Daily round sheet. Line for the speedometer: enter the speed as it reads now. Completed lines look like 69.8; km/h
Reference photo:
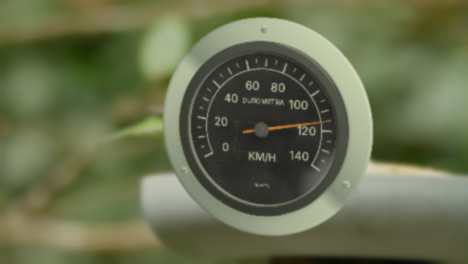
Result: 115; km/h
